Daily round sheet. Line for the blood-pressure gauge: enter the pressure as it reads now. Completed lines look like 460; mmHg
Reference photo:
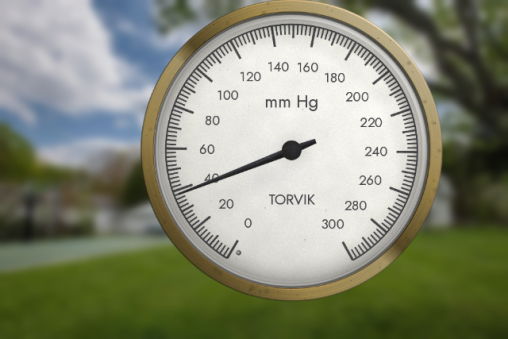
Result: 38; mmHg
